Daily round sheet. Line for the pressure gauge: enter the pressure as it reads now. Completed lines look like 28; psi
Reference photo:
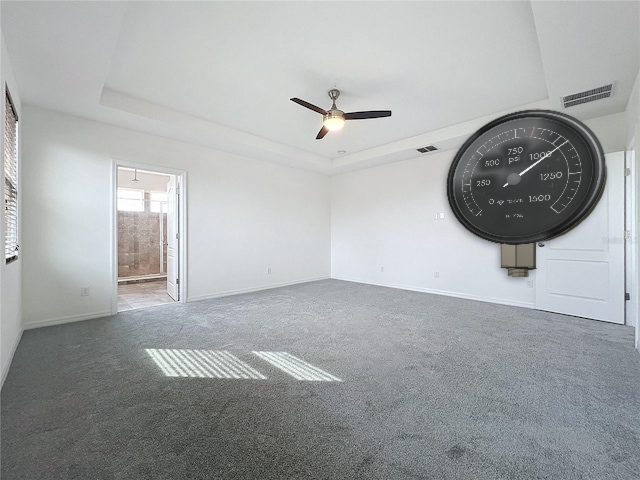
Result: 1050; psi
